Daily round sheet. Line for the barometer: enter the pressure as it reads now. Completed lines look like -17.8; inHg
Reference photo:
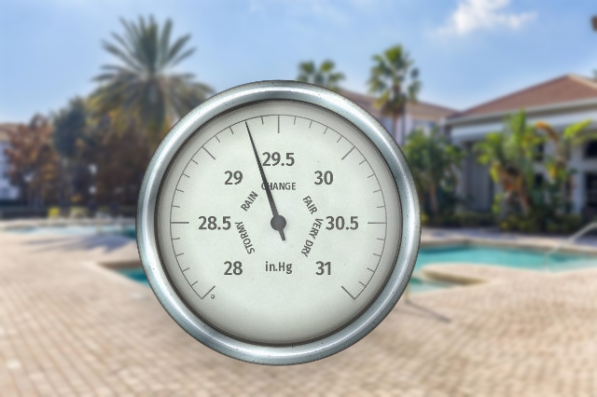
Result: 29.3; inHg
